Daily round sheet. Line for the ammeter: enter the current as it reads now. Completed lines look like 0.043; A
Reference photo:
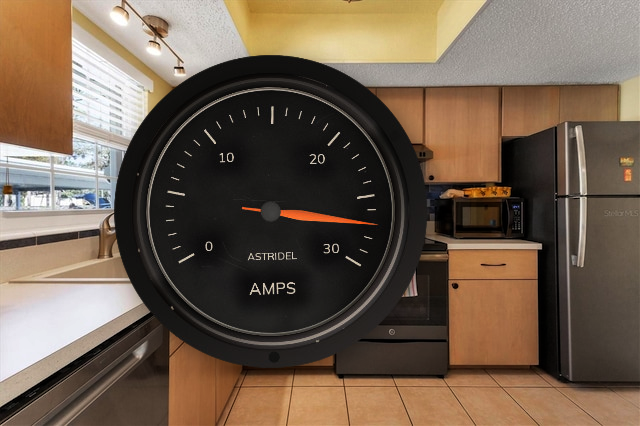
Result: 27; A
